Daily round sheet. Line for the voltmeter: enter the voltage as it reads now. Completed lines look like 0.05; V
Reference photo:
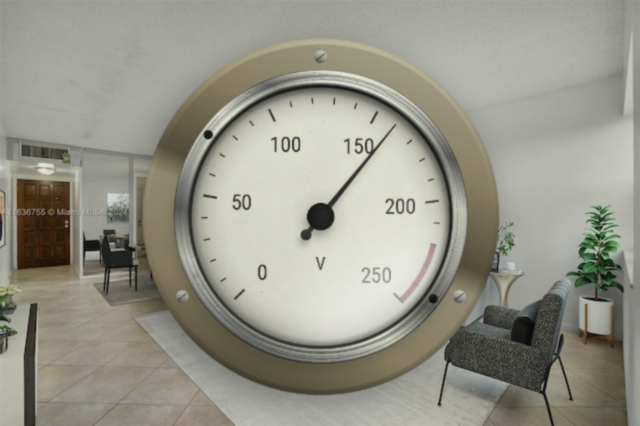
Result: 160; V
